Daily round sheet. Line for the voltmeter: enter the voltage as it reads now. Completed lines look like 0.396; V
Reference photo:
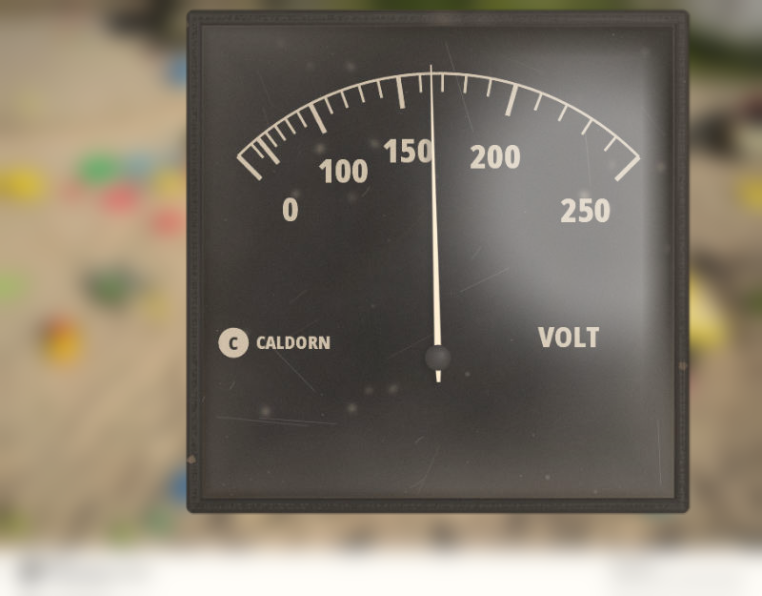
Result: 165; V
